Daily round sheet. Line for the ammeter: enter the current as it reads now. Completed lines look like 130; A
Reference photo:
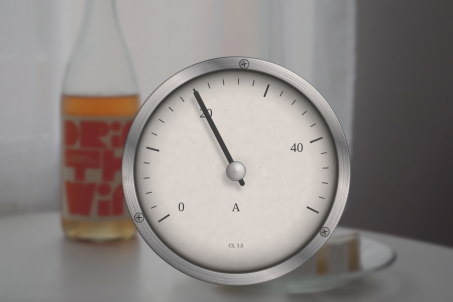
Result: 20; A
